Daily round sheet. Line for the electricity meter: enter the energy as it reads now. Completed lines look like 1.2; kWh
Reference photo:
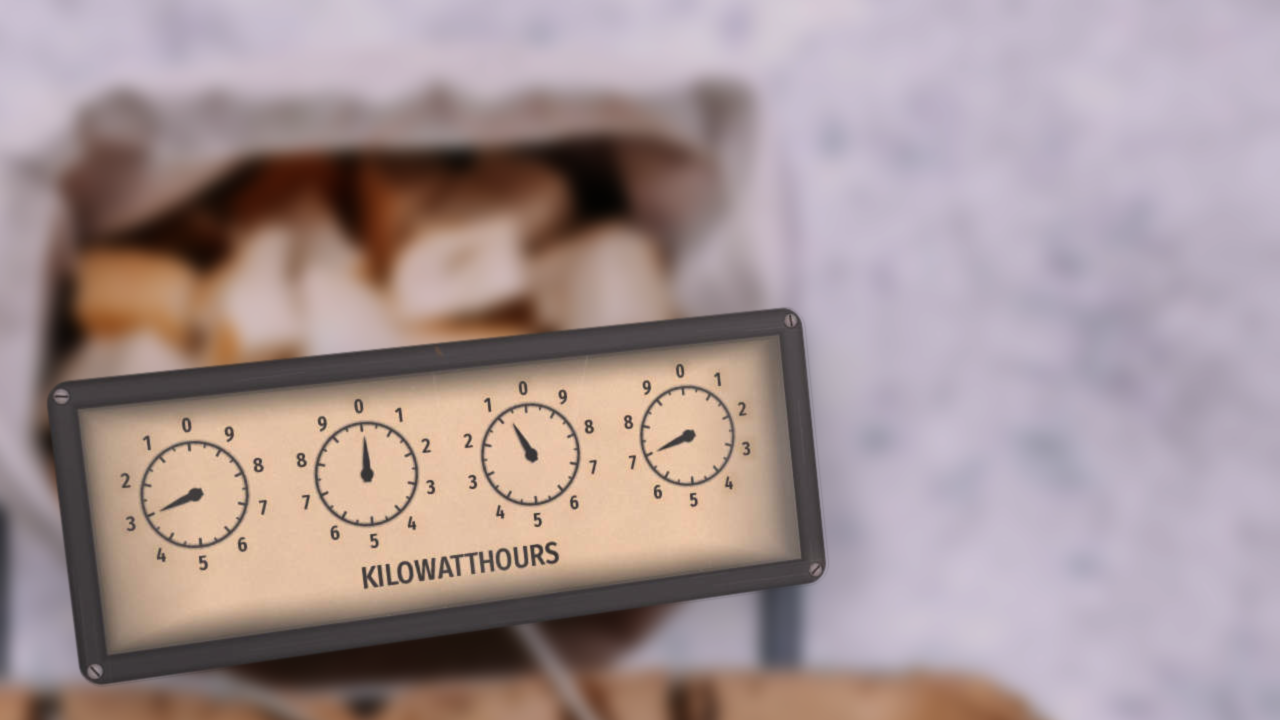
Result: 3007; kWh
